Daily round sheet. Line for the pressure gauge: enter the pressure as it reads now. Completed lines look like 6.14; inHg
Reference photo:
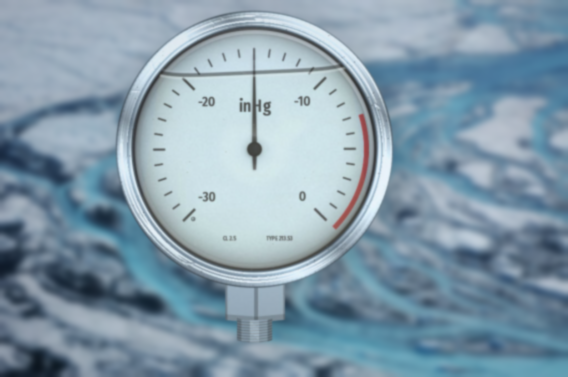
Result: -15; inHg
